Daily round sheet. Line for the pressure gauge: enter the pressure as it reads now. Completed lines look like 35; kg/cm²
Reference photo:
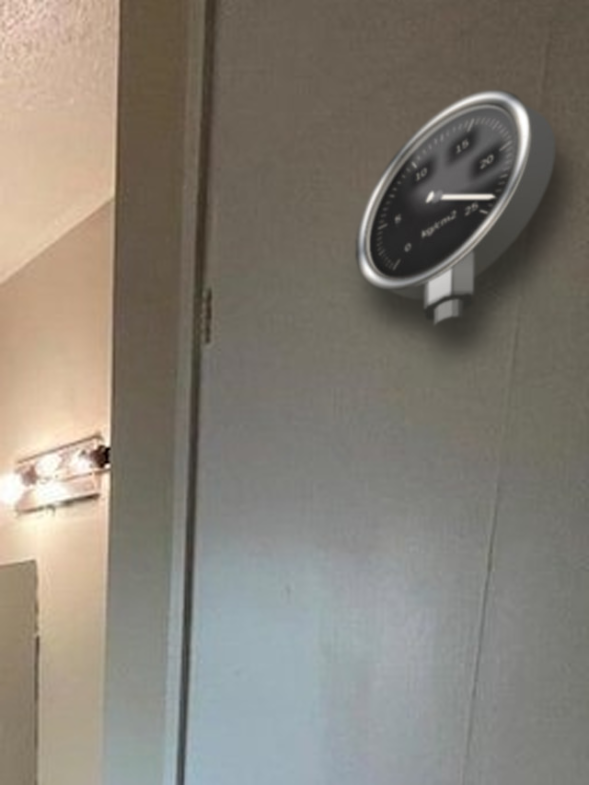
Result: 24; kg/cm²
